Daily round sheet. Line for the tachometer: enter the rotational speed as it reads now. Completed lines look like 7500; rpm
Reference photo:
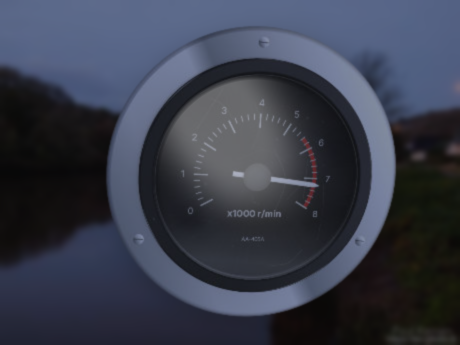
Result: 7200; rpm
